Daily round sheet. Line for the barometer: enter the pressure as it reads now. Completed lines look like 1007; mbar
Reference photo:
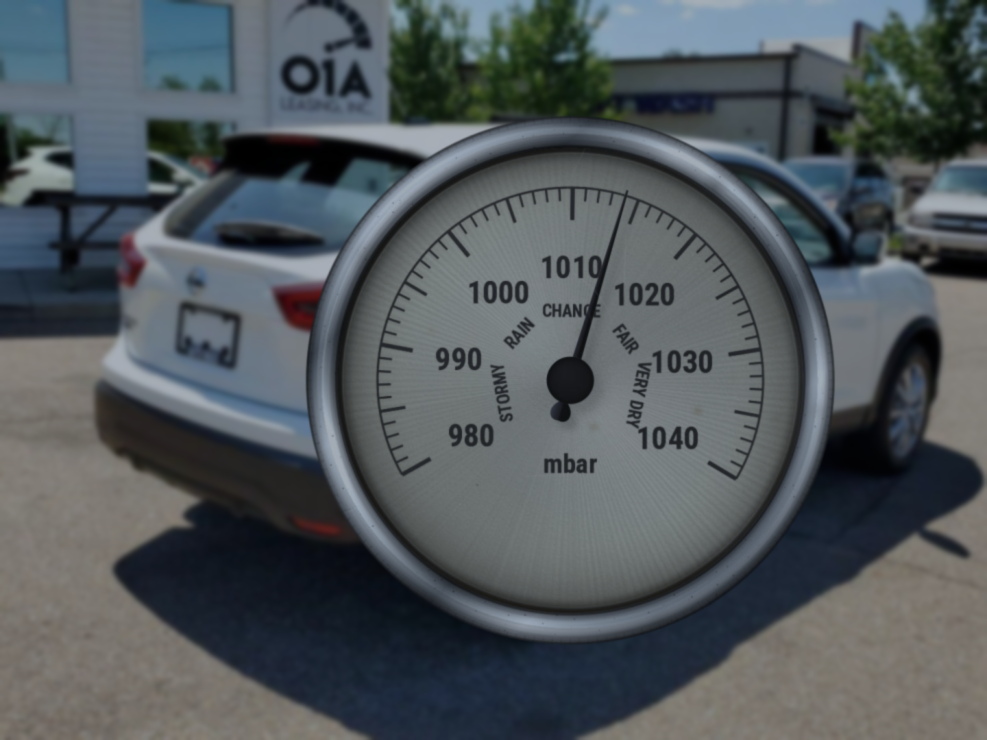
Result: 1014; mbar
